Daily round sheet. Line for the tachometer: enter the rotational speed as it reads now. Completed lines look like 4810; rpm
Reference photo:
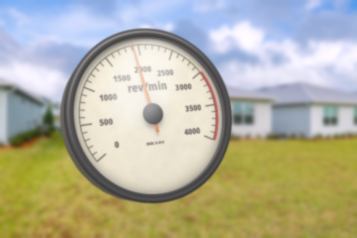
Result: 1900; rpm
